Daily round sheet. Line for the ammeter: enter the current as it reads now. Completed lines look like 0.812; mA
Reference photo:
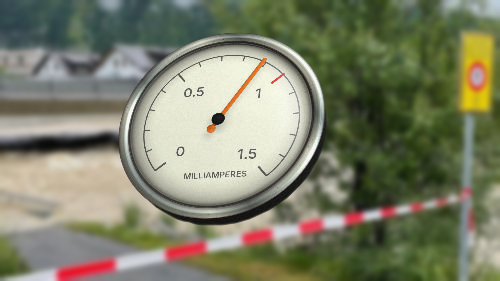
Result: 0.9; mA
